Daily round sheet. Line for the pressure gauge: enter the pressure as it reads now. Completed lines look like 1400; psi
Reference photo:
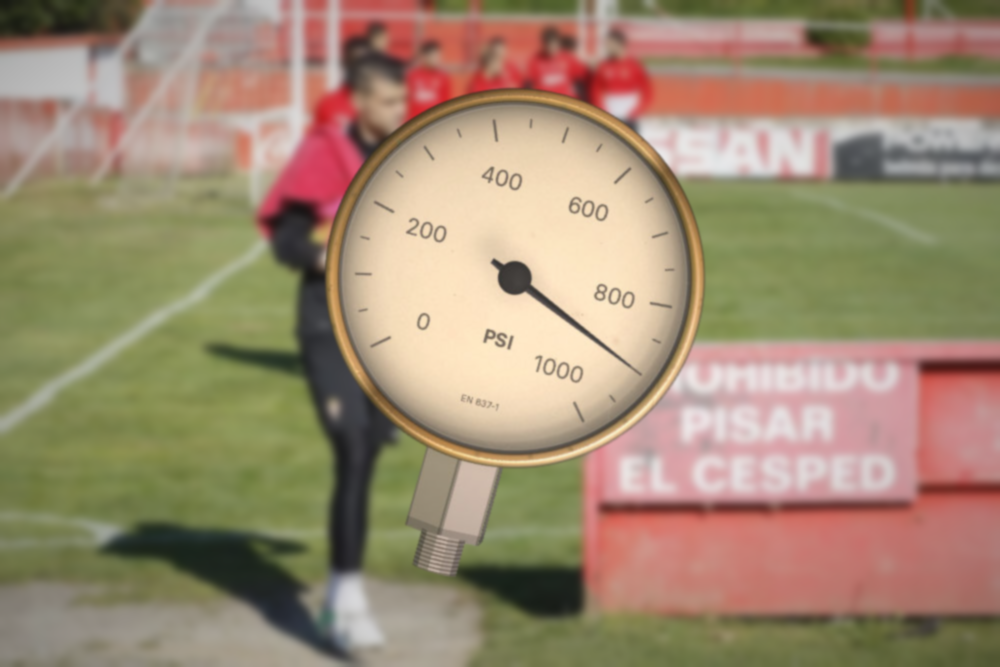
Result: 900; psi
